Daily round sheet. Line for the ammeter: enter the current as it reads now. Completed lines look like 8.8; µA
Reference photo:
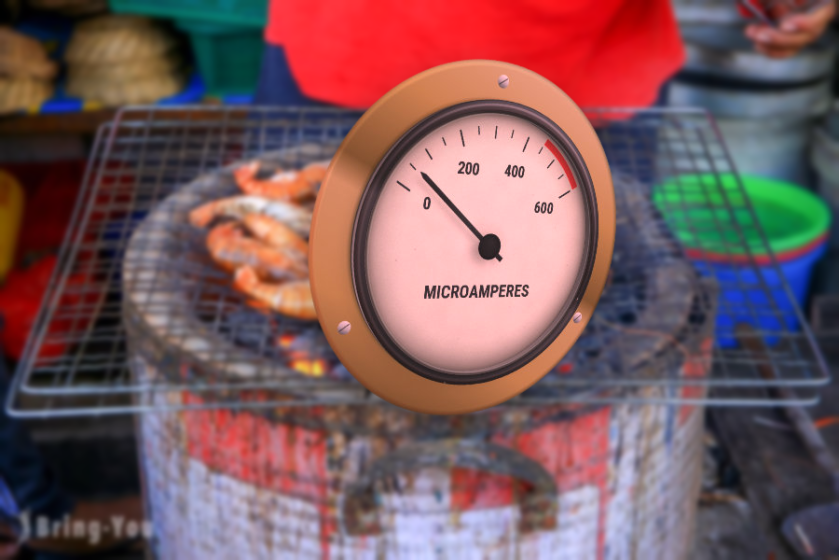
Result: 50; µA
